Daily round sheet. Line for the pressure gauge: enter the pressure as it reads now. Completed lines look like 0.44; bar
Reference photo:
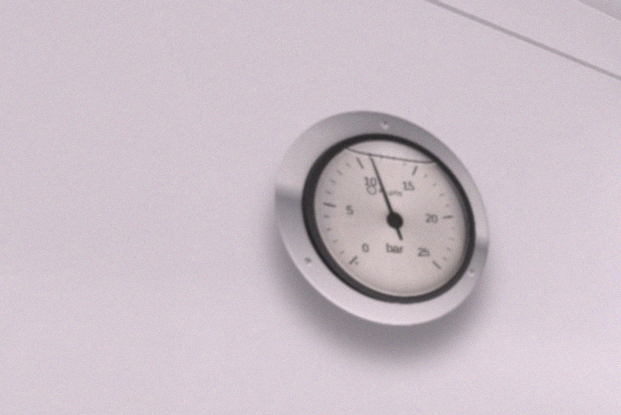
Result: 11; bar
